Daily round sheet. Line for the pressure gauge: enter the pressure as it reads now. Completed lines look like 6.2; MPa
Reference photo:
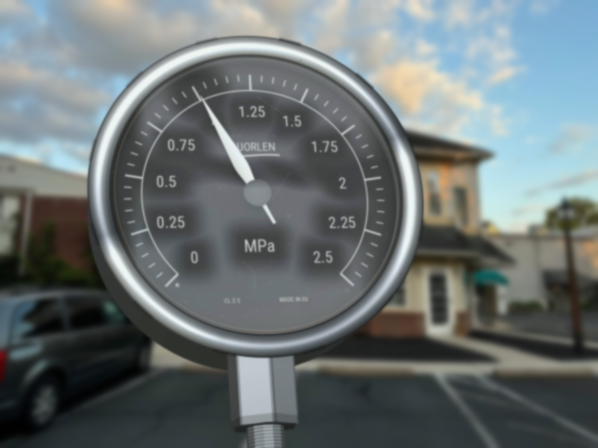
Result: 1; MPa
